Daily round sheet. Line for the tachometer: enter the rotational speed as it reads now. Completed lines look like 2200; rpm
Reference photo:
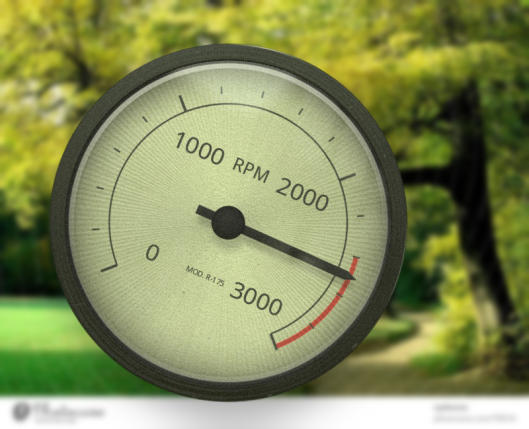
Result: 2500; rpm
